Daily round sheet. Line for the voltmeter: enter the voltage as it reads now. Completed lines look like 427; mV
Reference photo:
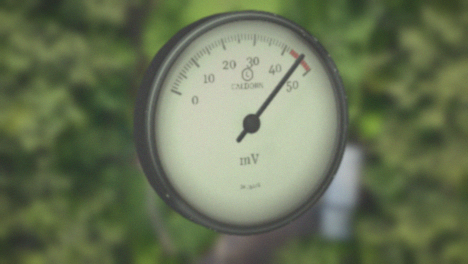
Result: 45; mV
